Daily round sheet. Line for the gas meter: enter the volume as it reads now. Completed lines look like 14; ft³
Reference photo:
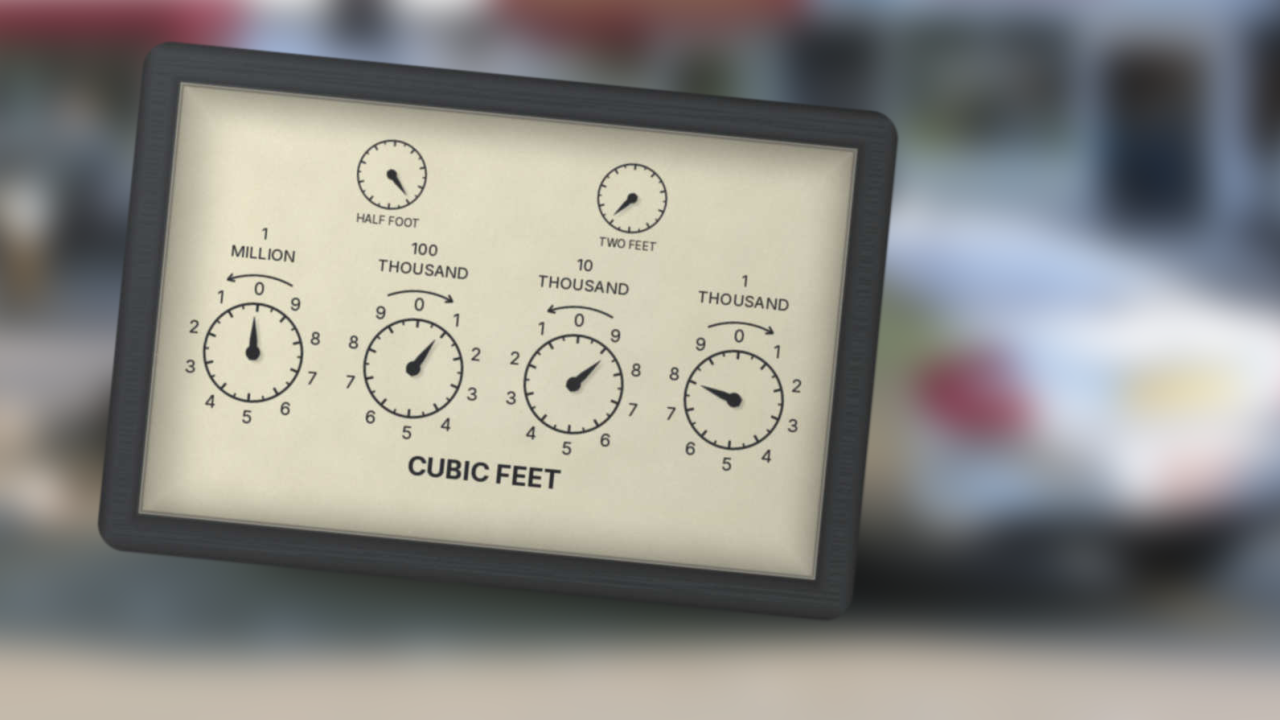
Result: 8800; ft³
